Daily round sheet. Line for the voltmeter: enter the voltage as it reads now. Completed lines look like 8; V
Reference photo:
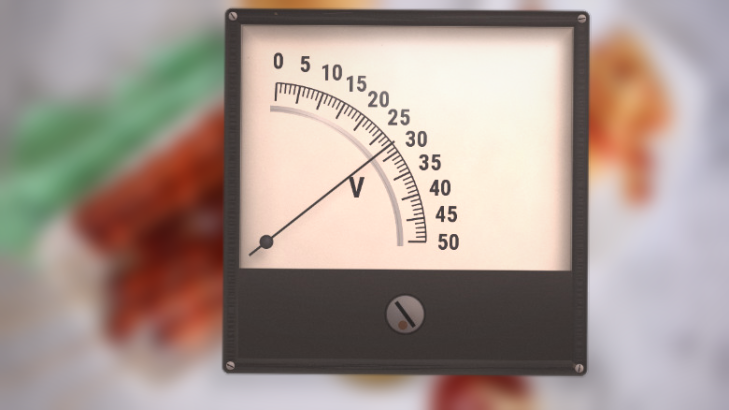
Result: 28; V
